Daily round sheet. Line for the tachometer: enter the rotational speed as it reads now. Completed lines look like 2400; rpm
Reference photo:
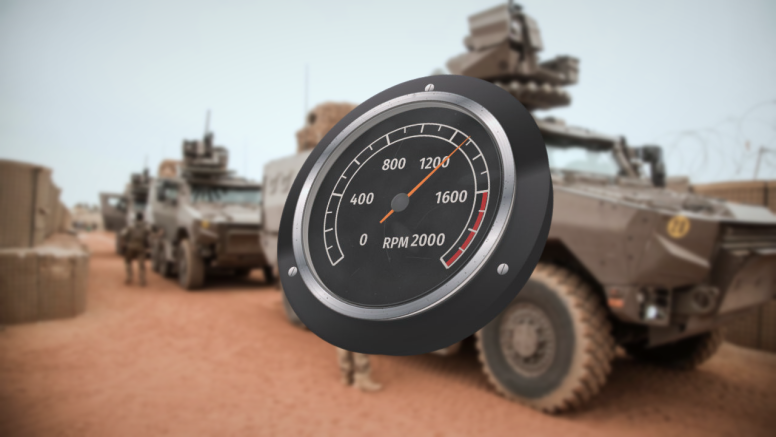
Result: 1300; rpm
